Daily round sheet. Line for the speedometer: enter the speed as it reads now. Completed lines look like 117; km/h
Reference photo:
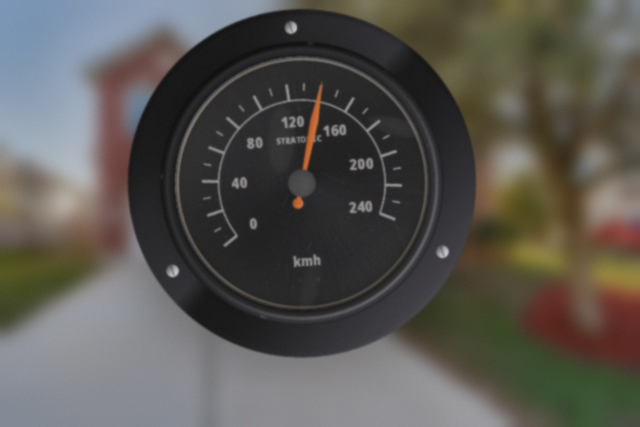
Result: 140; km/h
